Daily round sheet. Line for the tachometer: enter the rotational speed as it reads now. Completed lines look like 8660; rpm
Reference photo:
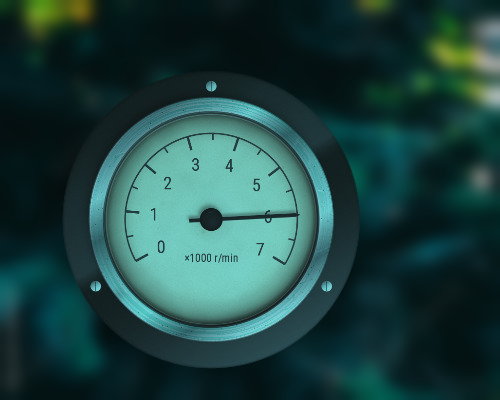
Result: 6000; rpm
